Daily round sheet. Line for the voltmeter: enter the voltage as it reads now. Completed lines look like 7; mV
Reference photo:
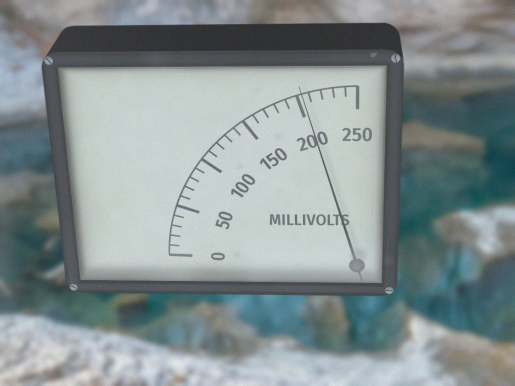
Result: 205; mV
